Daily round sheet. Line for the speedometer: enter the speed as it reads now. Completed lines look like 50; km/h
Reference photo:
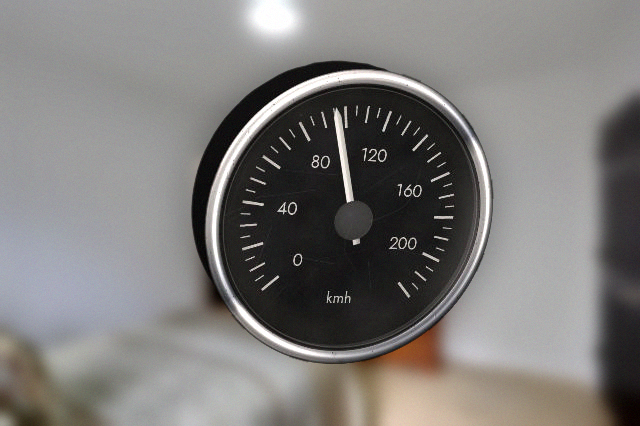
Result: 95; km/h
